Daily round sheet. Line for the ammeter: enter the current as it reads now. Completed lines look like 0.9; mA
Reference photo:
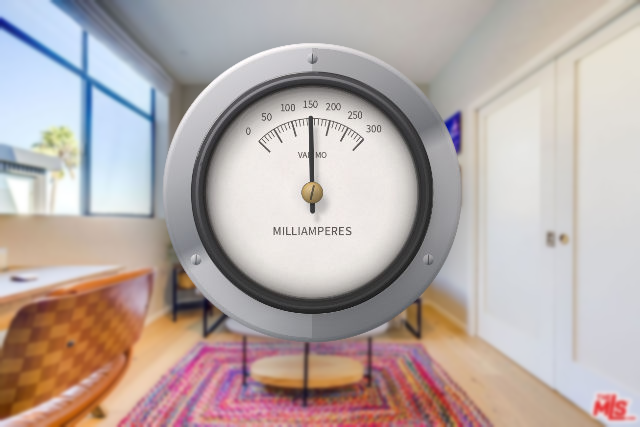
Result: 150; mA
